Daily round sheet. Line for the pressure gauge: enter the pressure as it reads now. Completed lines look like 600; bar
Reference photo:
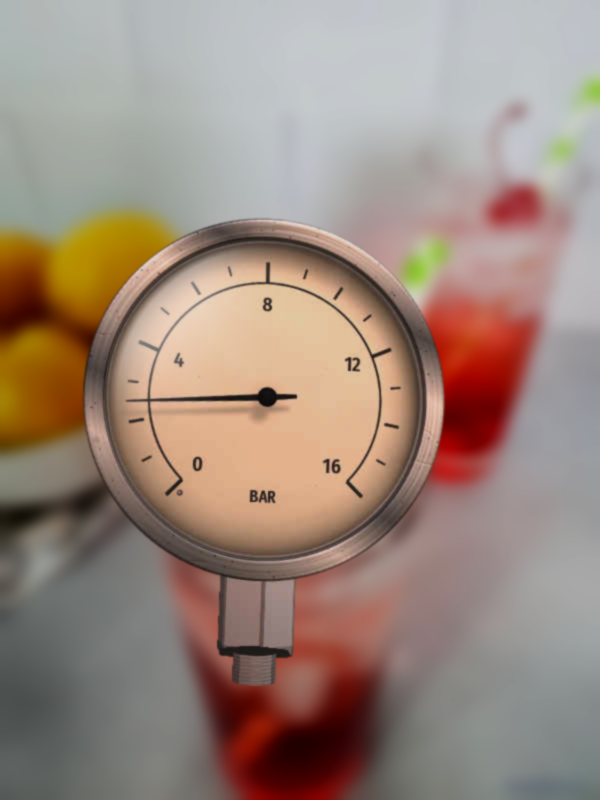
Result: 2.5; bar
